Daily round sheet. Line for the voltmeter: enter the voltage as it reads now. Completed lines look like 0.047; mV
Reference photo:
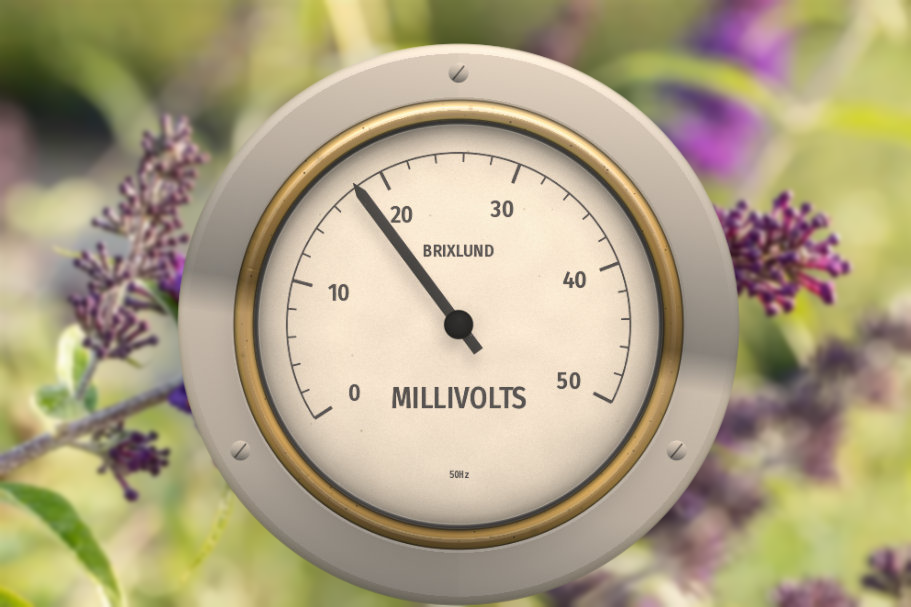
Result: 18; mV
